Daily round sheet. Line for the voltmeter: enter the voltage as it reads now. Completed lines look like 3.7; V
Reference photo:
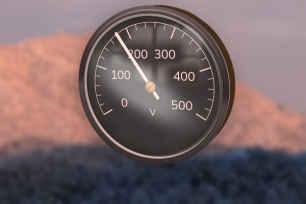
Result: 180; V
